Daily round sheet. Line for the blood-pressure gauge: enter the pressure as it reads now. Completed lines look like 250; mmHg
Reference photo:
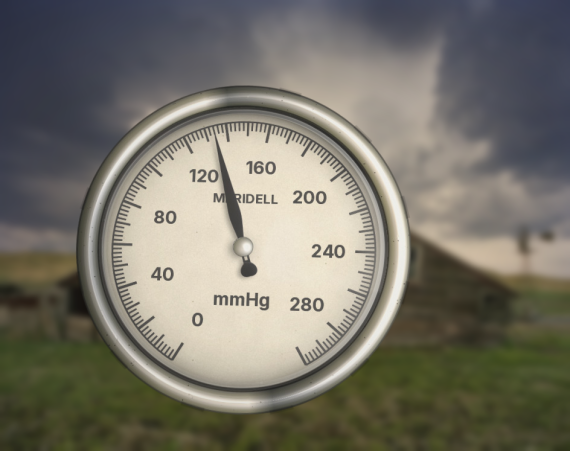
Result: 134; mmHg
